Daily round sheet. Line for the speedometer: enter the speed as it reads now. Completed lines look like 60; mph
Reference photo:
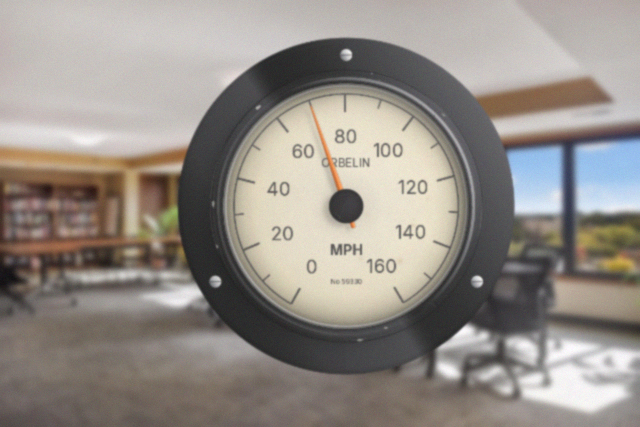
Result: 70; mph
